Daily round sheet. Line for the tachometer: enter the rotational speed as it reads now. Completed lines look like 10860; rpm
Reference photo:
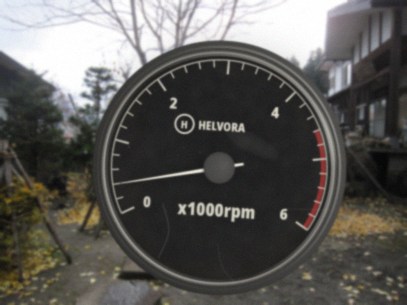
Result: 400; rpm
